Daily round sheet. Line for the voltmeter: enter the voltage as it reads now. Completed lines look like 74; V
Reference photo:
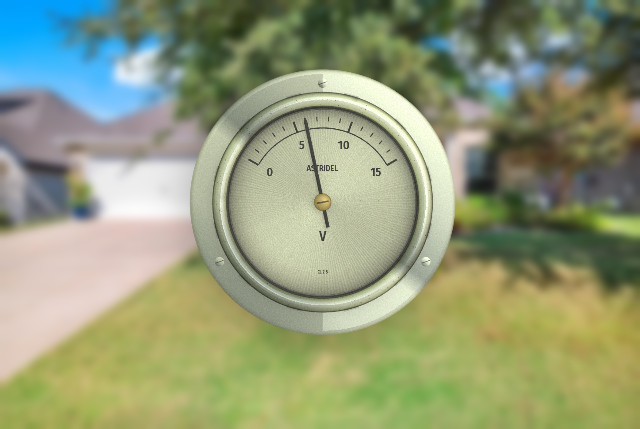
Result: 6; V
